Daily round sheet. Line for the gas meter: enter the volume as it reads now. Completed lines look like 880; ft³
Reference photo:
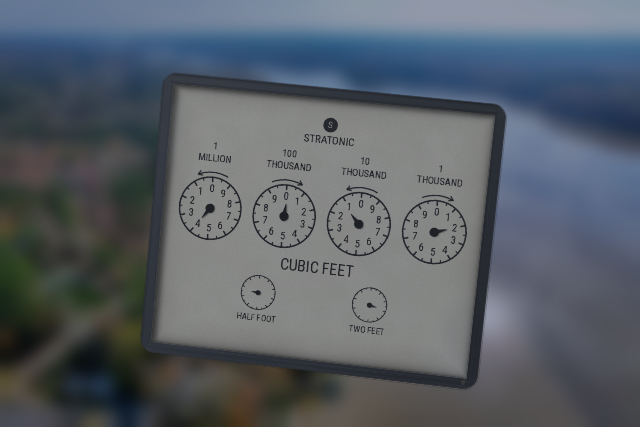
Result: 401200; ft³
